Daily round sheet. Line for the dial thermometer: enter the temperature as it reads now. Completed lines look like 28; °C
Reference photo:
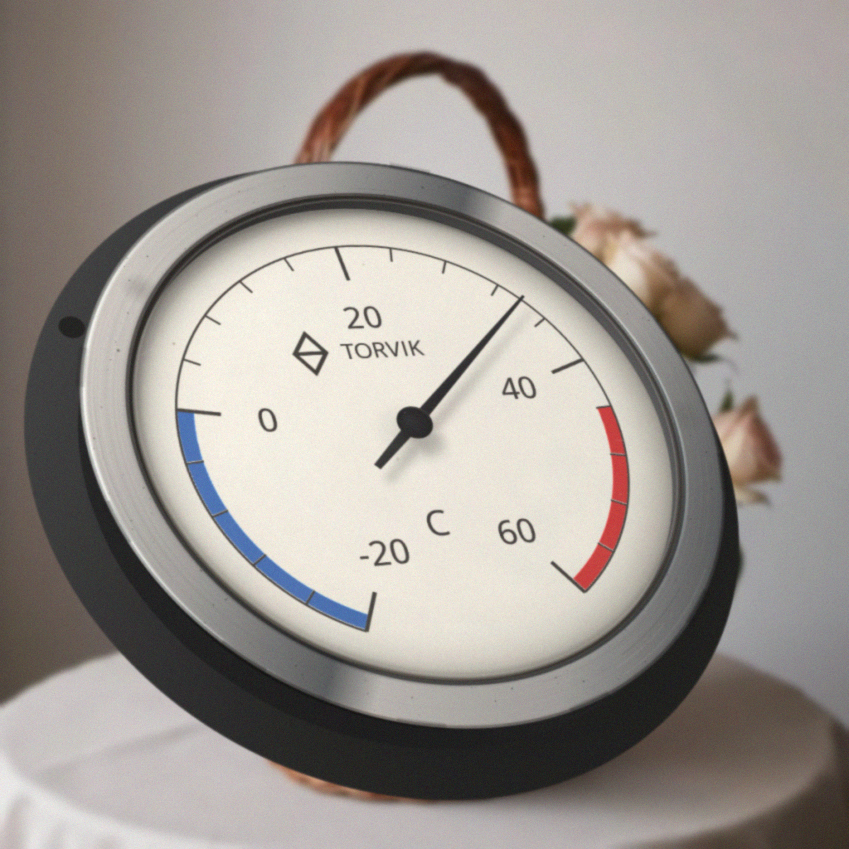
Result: 34; °C
